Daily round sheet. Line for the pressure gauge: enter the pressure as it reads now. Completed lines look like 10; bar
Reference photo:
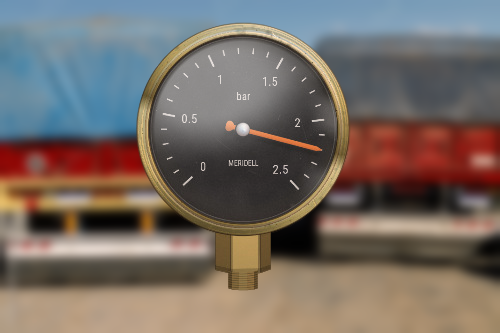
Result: 2.2; bar
